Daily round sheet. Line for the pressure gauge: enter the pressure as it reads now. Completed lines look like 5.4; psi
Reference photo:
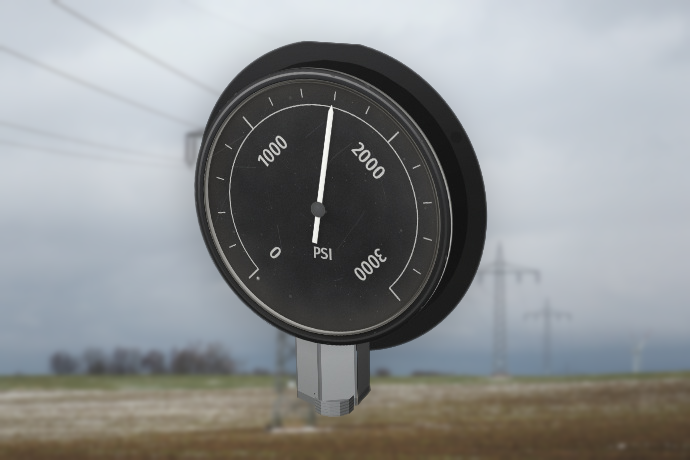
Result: 1600; psi
